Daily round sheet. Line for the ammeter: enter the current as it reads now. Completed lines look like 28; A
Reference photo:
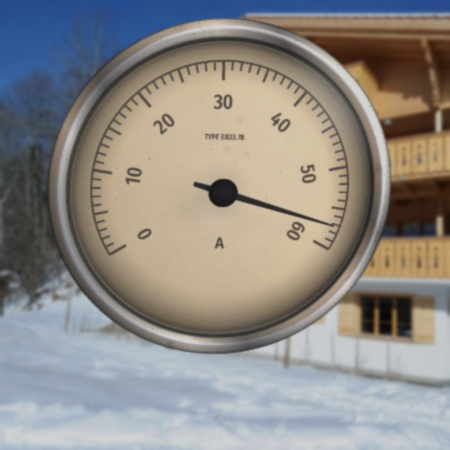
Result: 57; A
